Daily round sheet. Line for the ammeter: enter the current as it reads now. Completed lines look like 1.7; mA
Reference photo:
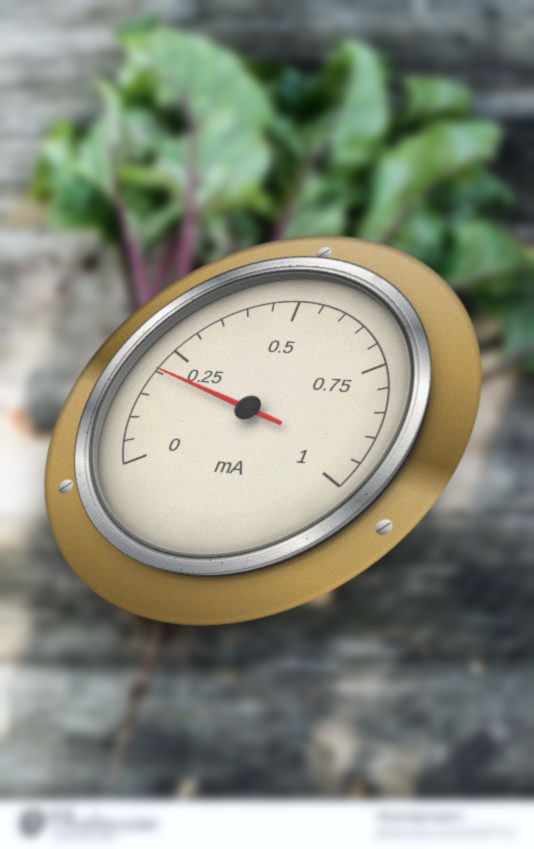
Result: 0.2; mA
